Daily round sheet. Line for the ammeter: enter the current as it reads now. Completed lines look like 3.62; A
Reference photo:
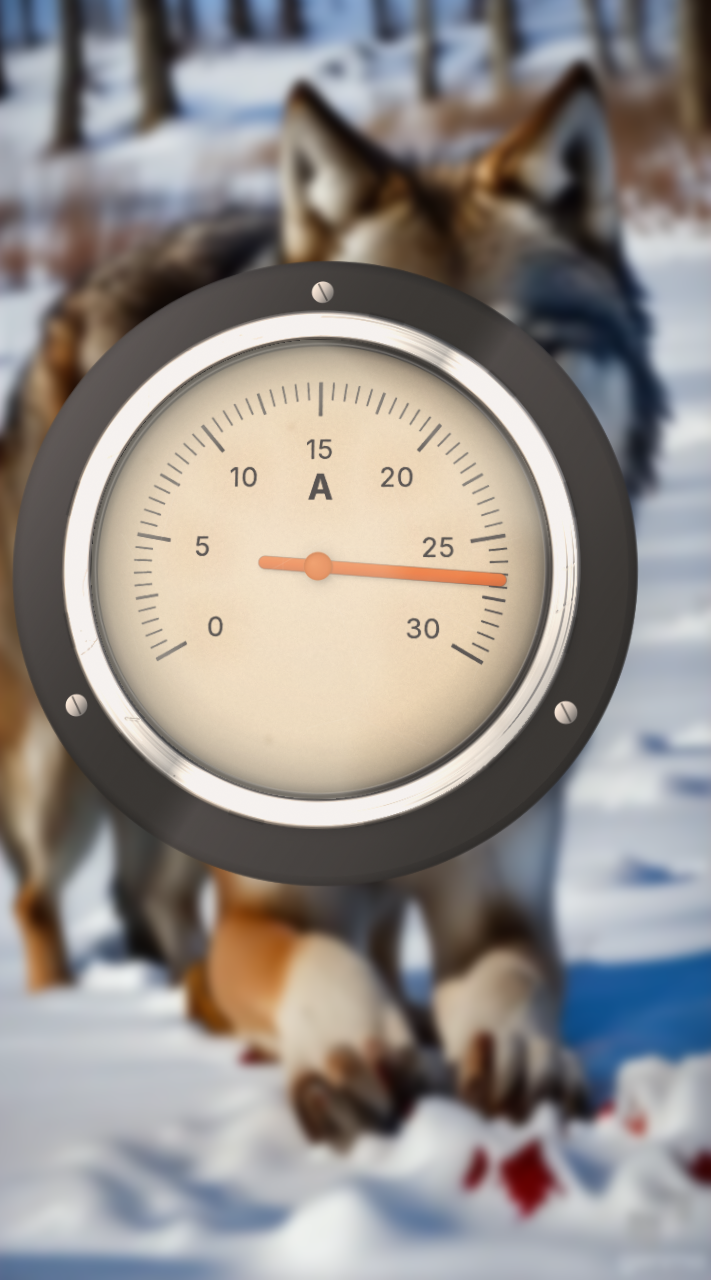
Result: 26.75; A
